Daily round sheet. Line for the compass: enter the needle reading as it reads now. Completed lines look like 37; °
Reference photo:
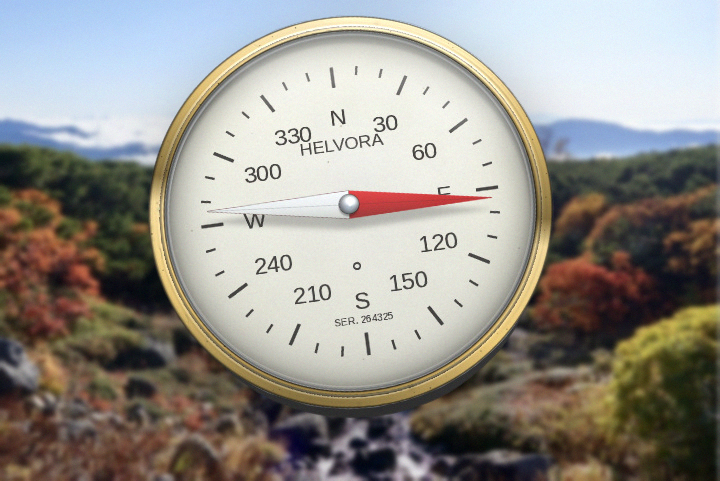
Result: 95; °
